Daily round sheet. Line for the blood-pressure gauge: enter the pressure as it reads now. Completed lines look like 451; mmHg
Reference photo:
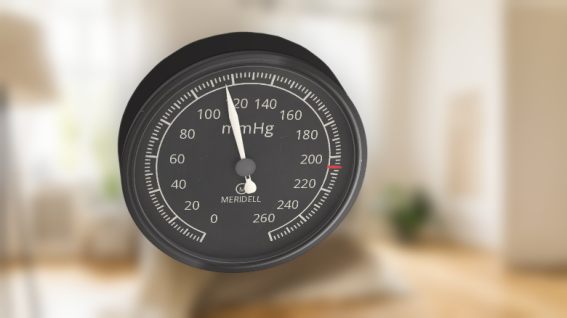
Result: 116; mmHg
